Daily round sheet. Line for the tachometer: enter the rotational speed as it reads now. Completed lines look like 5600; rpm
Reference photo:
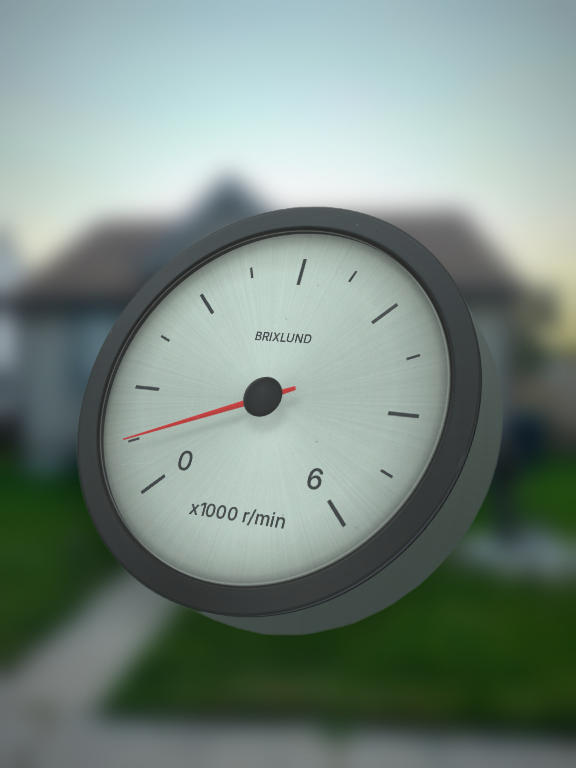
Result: 500; rpm
